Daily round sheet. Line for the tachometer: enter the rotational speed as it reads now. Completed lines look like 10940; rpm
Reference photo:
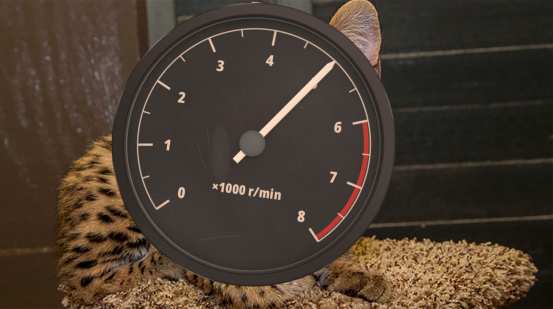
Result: 5000; rpm
